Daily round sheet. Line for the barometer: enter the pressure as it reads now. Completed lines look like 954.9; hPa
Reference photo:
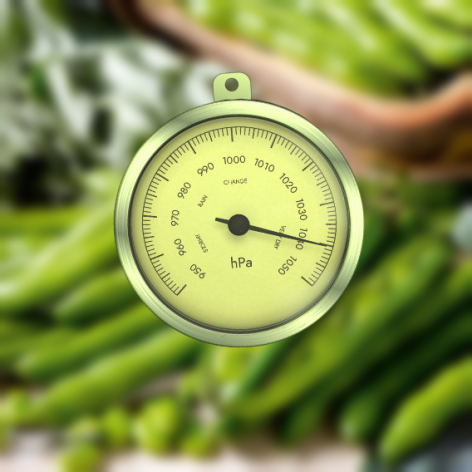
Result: 1040; hPa
